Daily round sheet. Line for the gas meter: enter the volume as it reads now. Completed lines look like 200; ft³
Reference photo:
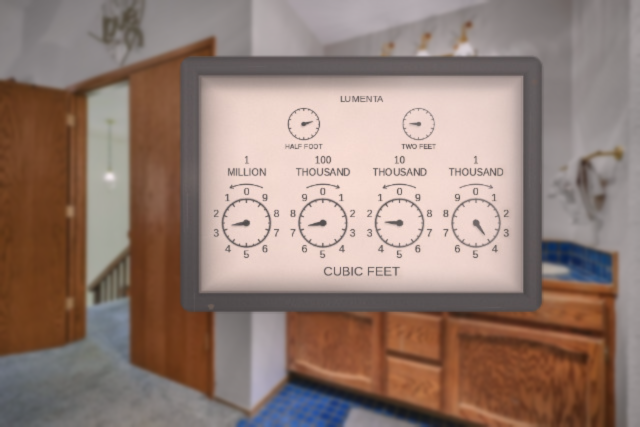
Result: 272400; ft³
